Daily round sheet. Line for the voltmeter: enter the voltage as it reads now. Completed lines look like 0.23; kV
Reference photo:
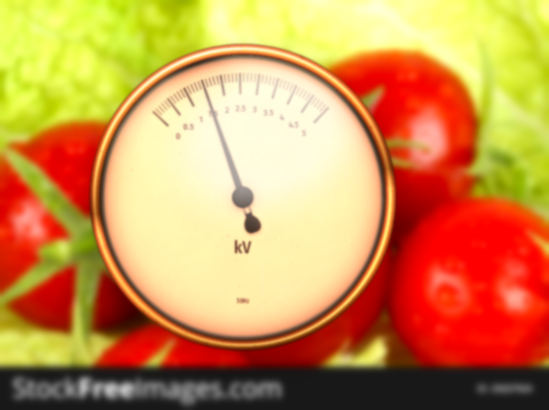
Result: 1.5; kV
